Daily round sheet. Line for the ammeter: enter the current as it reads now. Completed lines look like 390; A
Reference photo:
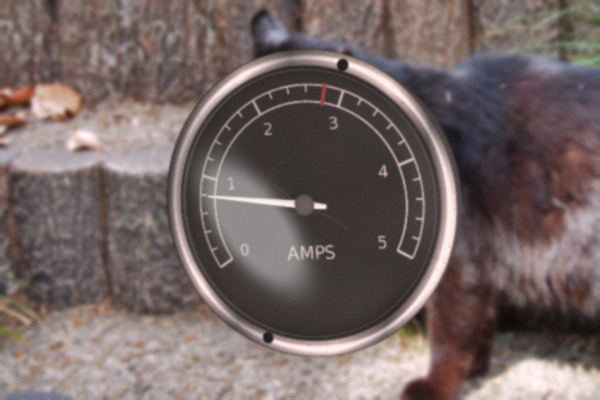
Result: 0.8; A
